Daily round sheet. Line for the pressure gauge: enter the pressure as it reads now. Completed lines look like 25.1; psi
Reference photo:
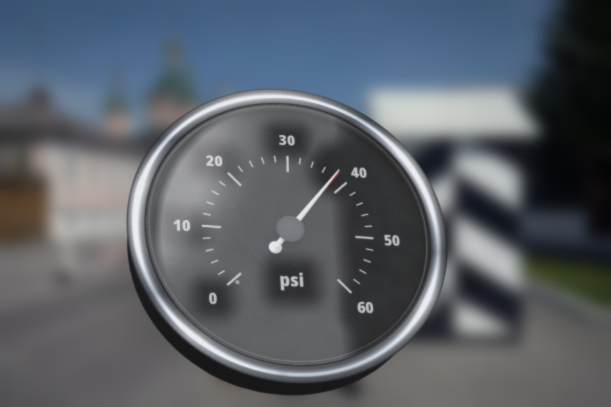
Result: 38; psi
